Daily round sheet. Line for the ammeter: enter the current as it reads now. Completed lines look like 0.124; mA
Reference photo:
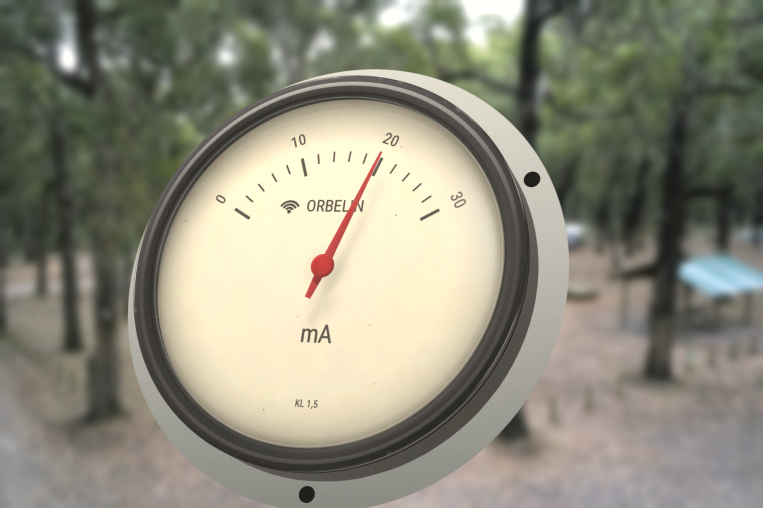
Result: 20; mA
